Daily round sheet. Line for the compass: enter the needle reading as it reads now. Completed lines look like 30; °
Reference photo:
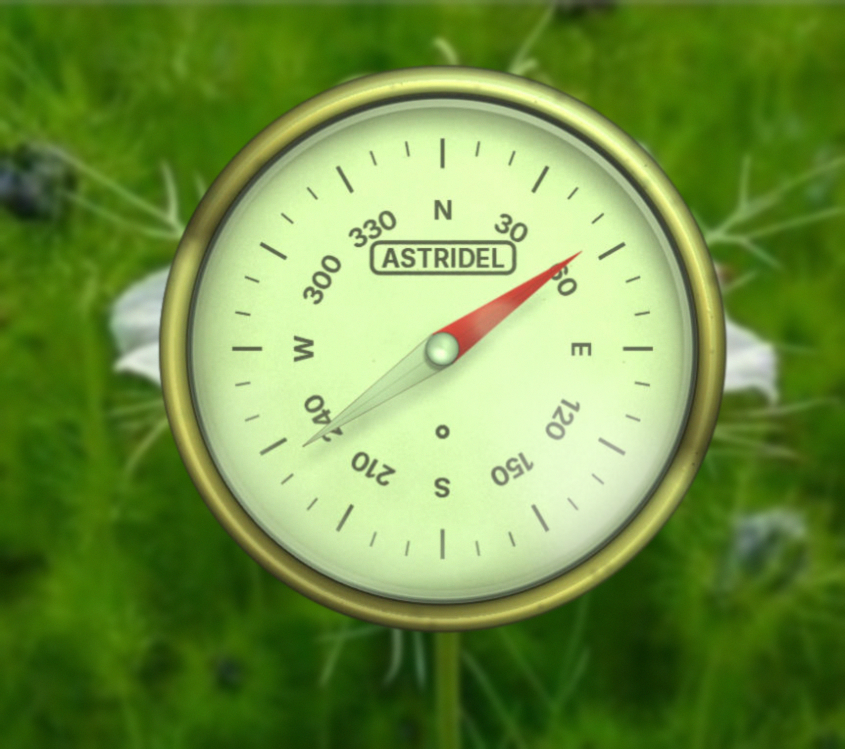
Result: 55; °
